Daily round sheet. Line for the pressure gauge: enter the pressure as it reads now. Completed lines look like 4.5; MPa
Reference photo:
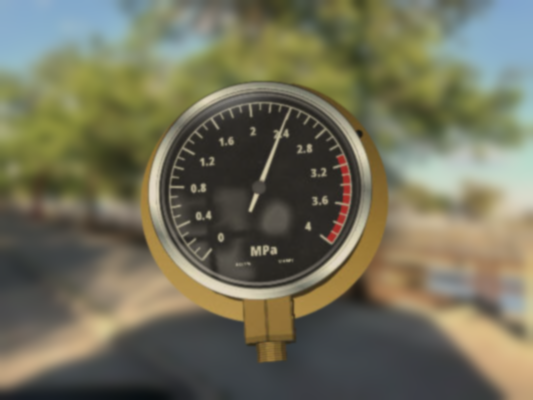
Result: 2.4; MPa
